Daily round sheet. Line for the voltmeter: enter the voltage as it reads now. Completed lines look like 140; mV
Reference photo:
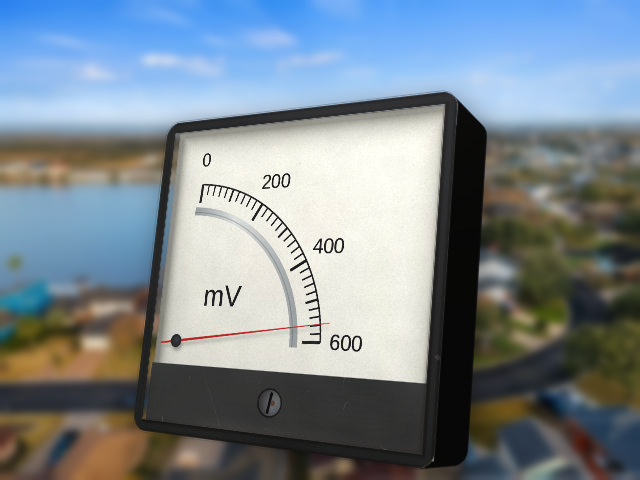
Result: 560; mV
